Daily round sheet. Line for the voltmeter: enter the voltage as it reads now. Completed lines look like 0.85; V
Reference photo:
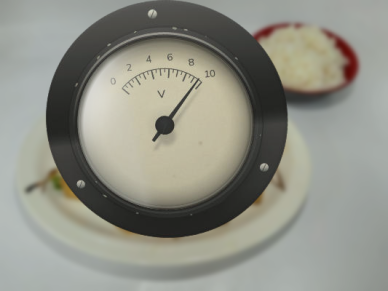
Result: 9.5; V
